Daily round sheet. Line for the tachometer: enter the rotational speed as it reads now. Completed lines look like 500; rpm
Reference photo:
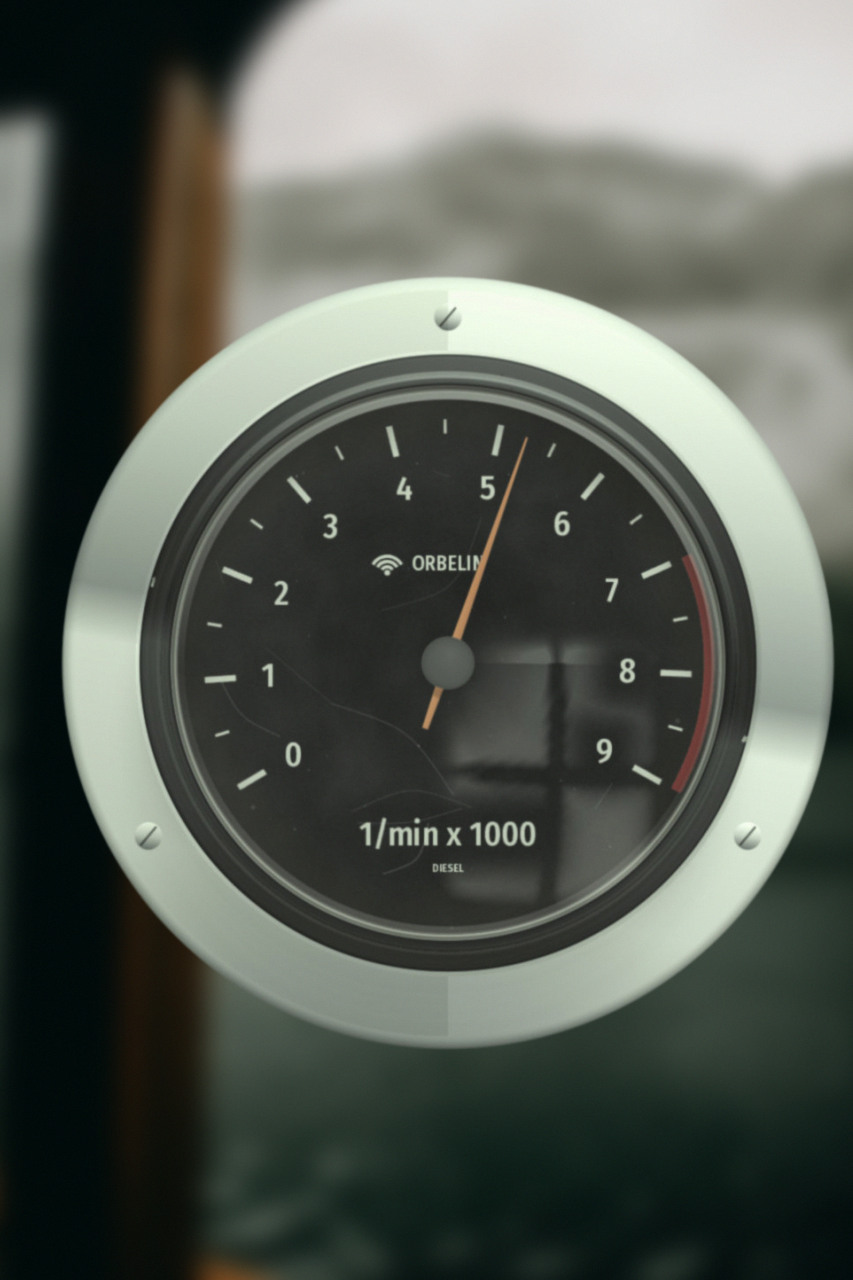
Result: 5250; rpm
